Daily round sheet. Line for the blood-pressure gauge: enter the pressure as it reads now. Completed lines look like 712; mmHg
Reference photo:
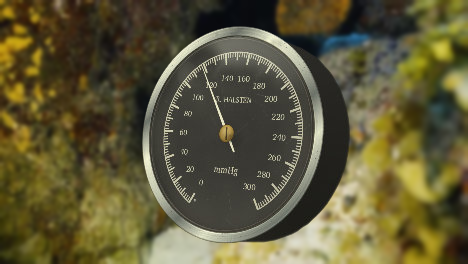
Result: 120; mmHg
